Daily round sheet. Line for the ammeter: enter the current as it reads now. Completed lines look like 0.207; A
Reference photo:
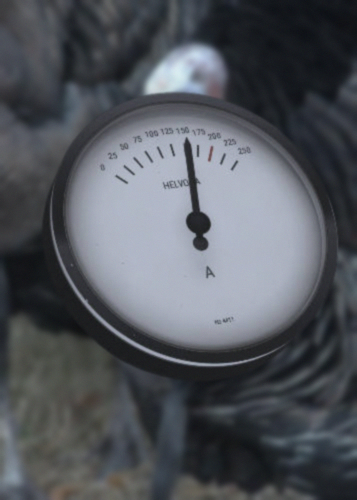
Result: 150; A
